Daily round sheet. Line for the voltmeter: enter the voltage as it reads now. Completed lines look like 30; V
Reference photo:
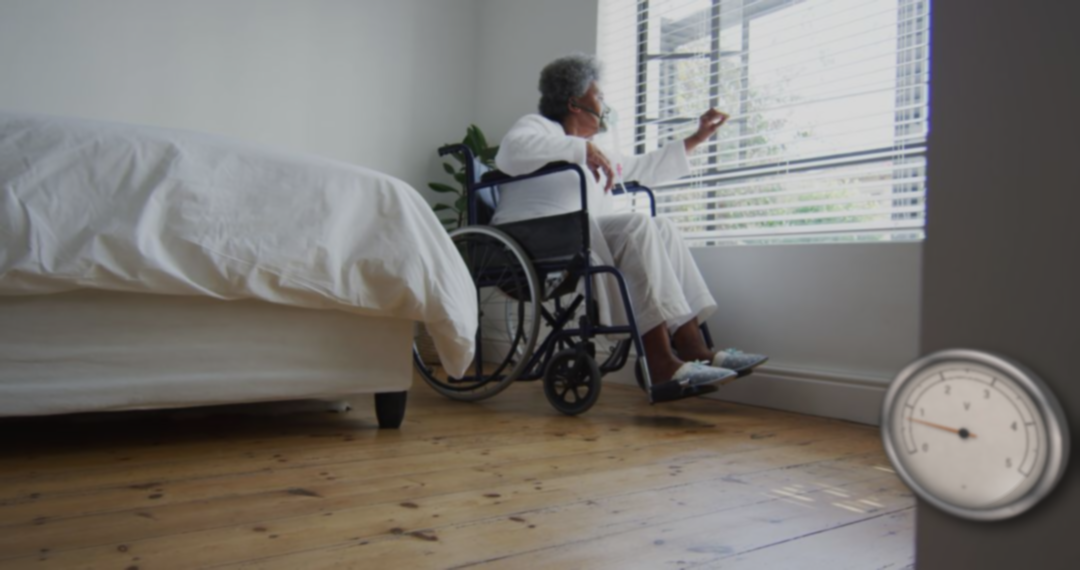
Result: 0.75; V
